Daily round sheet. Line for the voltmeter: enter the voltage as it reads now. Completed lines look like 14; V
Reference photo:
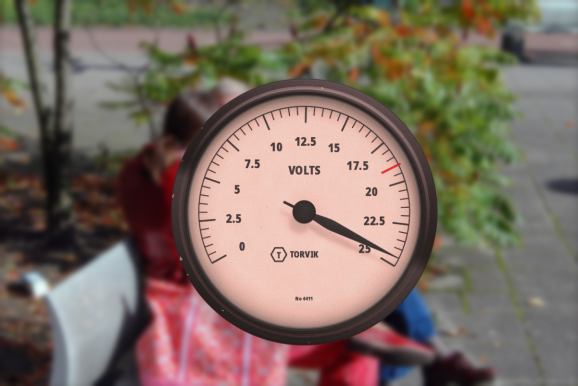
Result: 24.5; V
